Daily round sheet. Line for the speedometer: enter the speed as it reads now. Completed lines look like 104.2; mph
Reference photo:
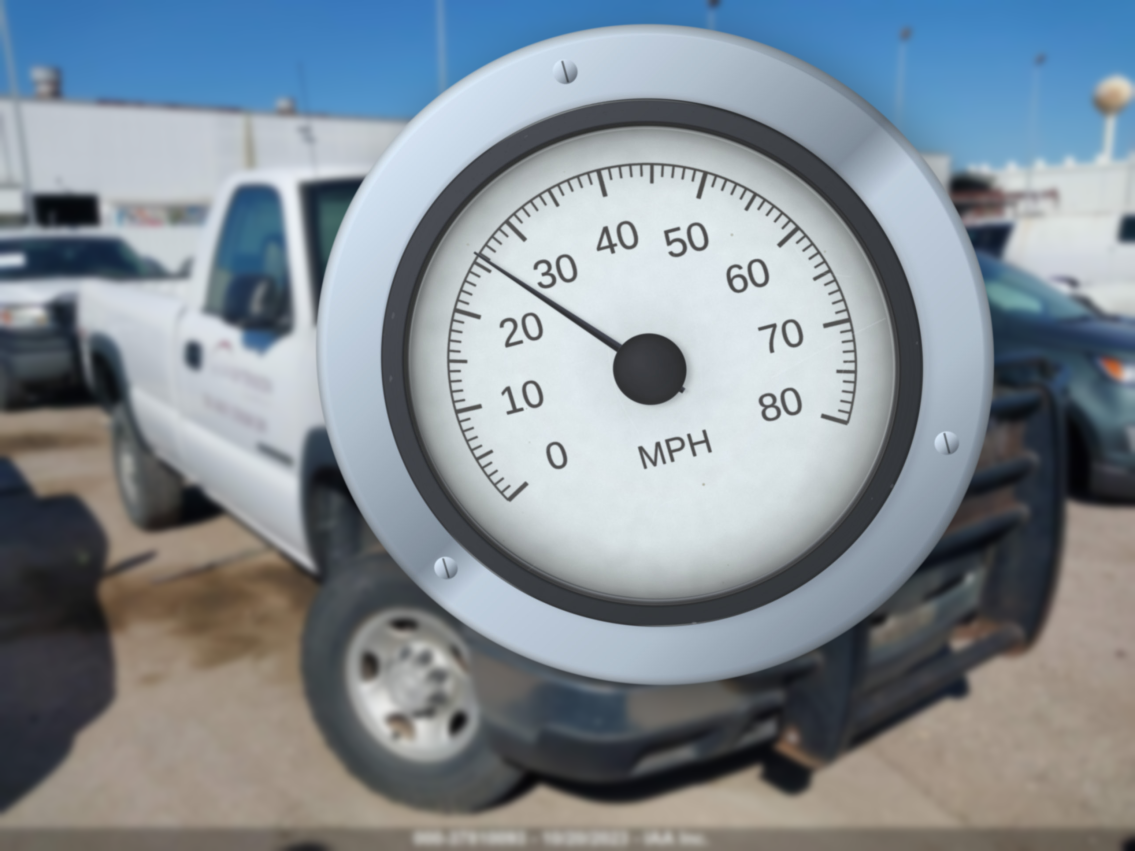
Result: 26; mph
